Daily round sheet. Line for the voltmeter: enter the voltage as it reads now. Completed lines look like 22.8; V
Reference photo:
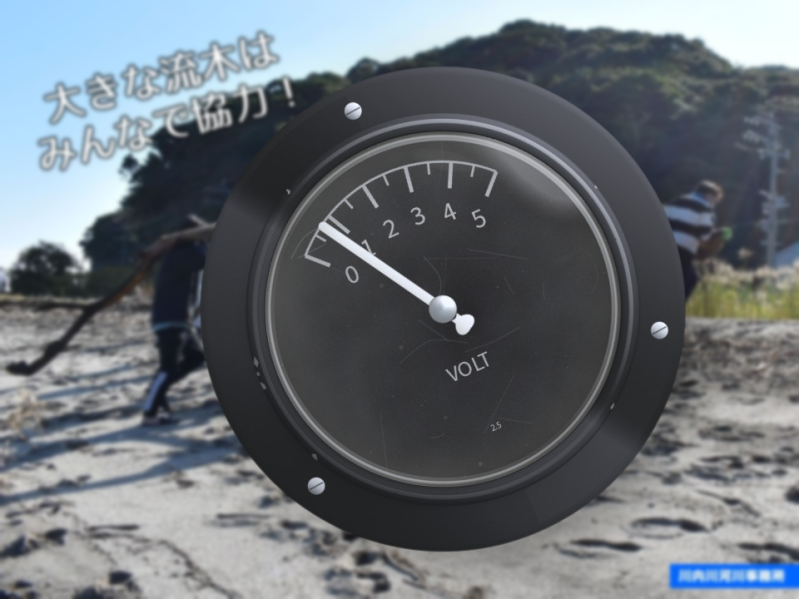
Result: 0.75; V
